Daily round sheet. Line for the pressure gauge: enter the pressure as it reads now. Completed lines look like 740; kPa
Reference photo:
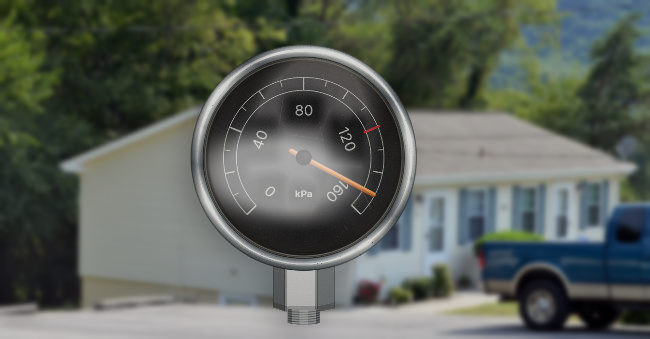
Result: 150; kPa
